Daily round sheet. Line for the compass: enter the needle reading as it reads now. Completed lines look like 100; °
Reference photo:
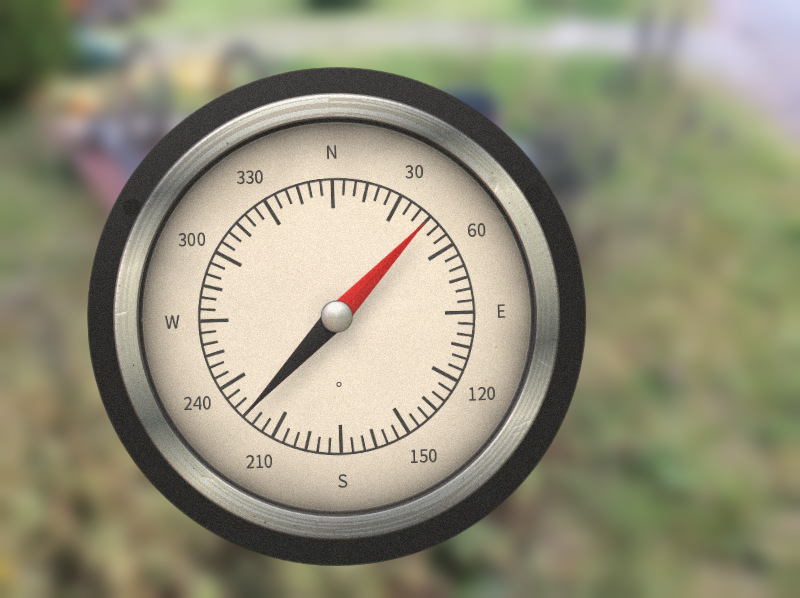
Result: 45; °
